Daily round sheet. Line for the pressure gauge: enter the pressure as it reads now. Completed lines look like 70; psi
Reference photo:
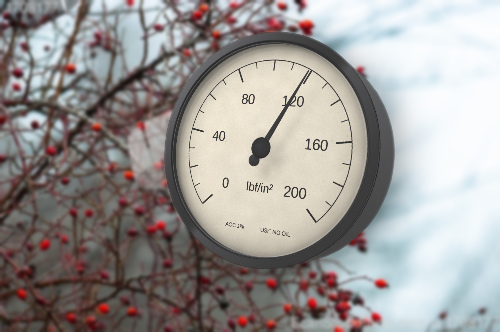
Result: 120; psi
